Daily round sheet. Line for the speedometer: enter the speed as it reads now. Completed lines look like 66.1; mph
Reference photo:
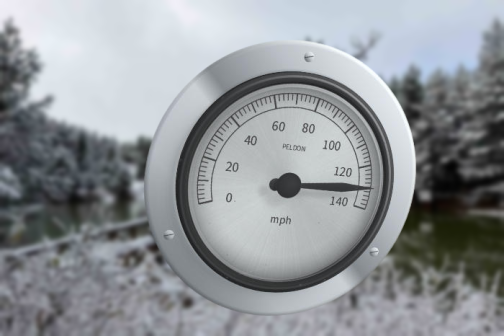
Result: 130; mph
